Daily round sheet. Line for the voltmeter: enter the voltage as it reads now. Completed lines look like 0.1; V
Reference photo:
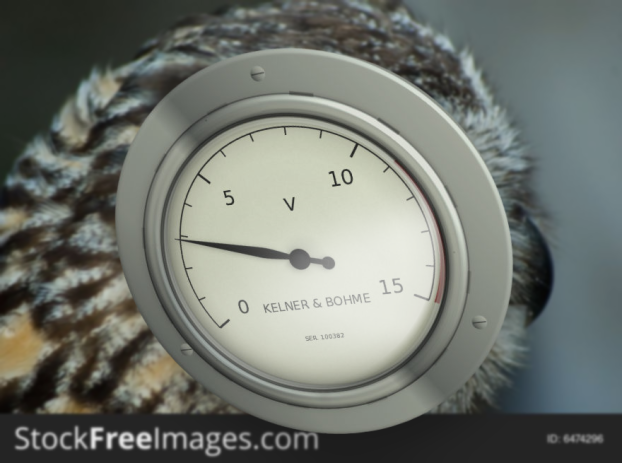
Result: 3; V
